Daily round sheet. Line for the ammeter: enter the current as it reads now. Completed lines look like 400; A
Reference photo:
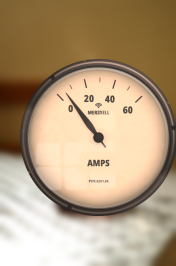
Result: 5; A
